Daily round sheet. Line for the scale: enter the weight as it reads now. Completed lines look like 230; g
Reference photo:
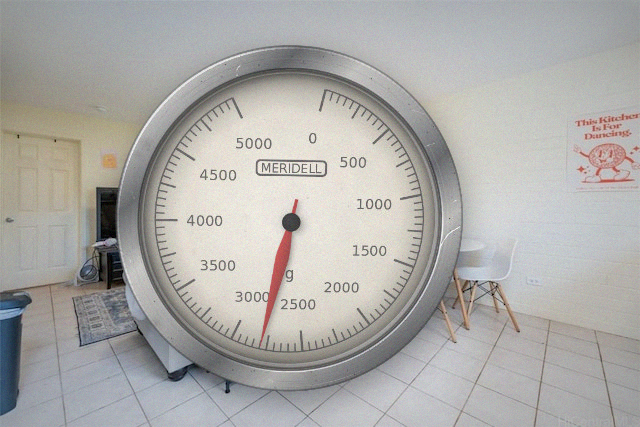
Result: 2800; g
